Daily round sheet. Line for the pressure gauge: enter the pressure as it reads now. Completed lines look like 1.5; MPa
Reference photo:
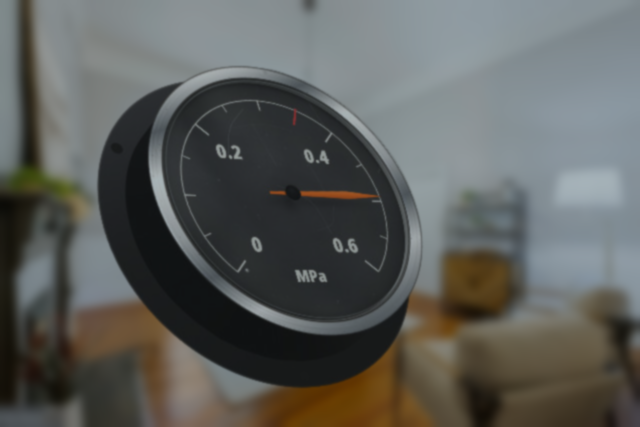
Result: 0.5; MPa
